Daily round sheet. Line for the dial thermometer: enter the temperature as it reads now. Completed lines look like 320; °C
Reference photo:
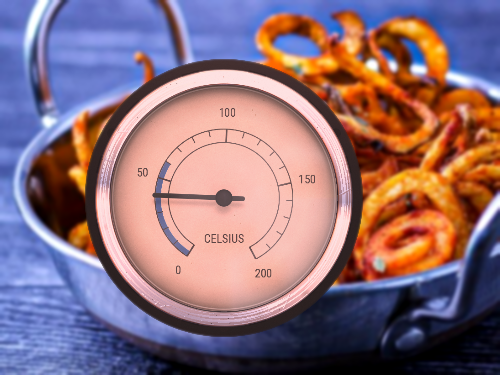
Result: 40; °C
